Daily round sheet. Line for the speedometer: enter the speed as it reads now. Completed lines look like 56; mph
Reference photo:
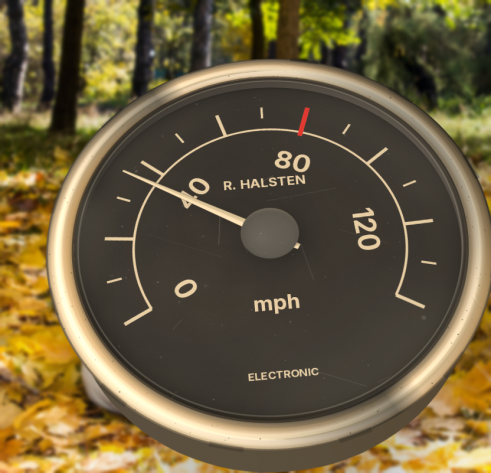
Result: 35; mph
